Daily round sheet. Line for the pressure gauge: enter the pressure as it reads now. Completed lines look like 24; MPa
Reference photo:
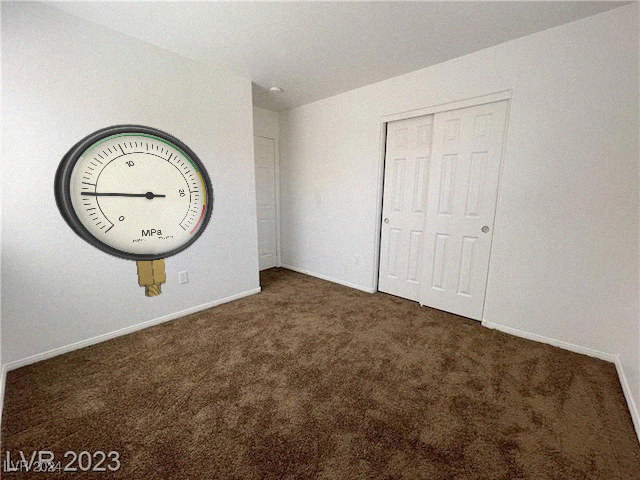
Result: 4; MPa
